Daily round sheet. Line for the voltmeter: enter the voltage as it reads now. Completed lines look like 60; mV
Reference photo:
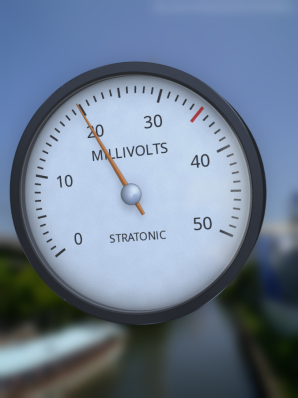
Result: 20; mV
